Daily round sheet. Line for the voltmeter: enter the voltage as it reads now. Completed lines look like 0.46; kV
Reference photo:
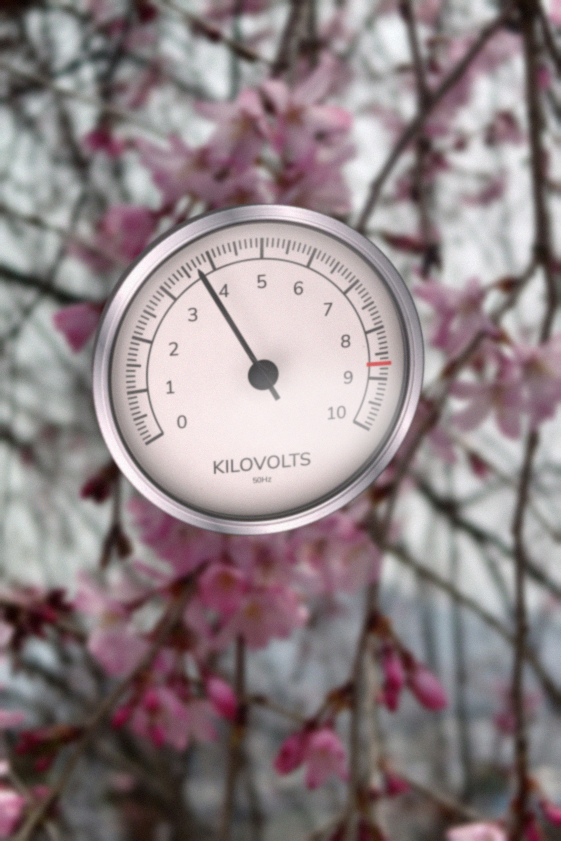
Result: 3.7; kV
